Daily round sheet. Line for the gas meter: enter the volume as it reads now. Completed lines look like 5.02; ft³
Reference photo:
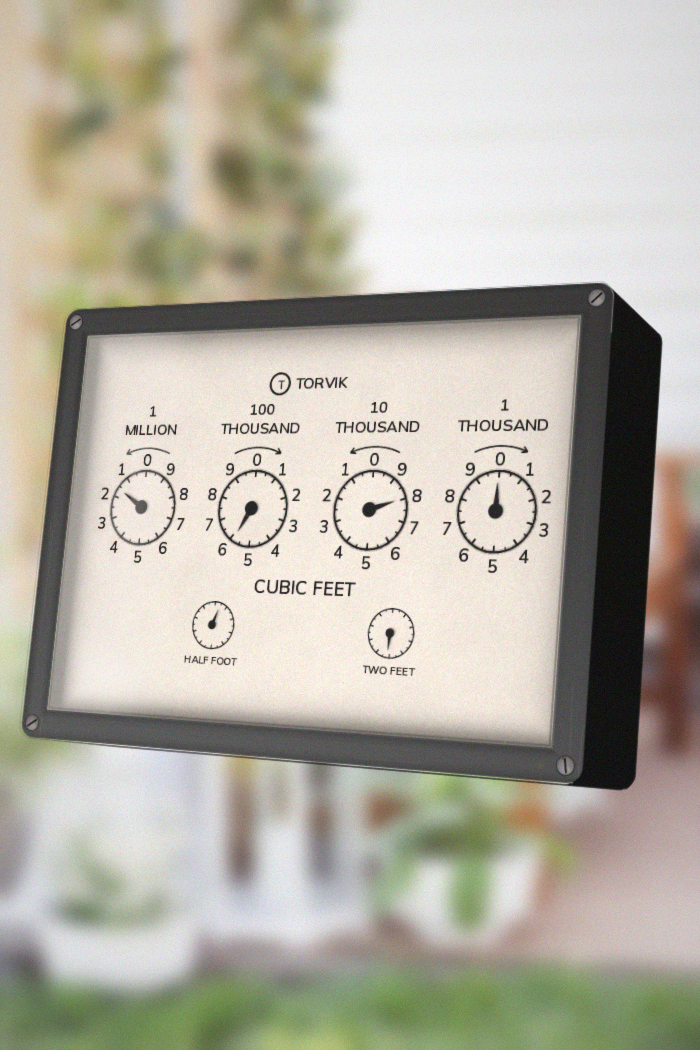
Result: 158000; ft³
